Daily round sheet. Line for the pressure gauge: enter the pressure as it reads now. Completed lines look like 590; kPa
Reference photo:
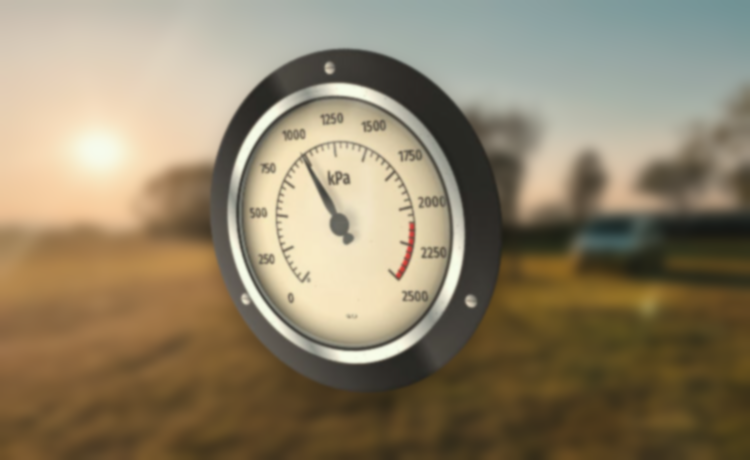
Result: 1000; kPa
